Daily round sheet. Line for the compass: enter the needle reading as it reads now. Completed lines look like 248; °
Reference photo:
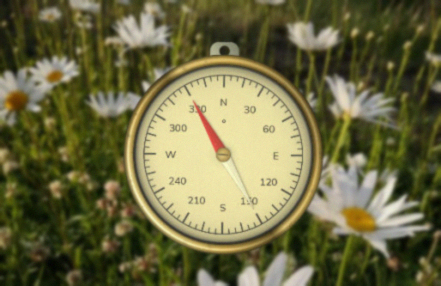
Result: 330; °
